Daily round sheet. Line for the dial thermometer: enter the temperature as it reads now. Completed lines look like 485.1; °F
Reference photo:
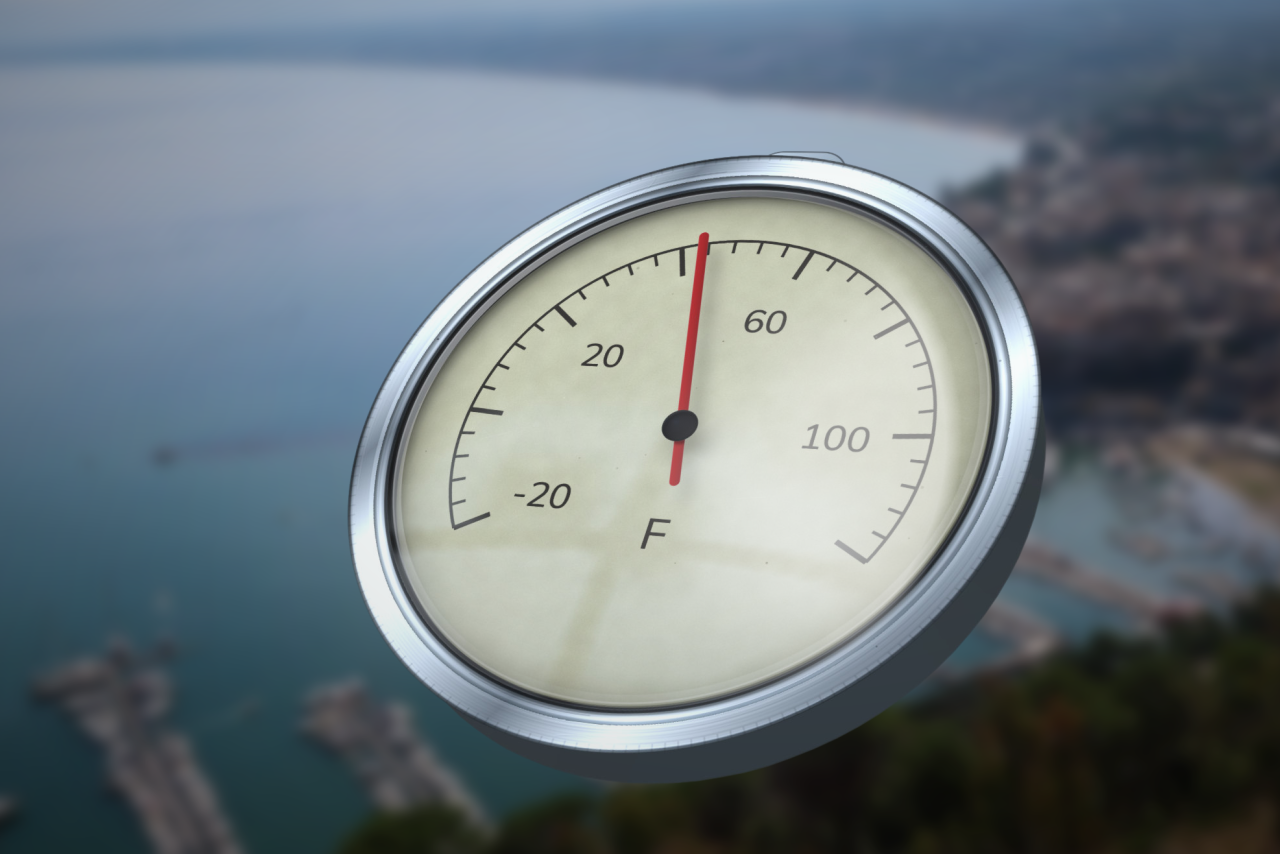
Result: 44; °F
